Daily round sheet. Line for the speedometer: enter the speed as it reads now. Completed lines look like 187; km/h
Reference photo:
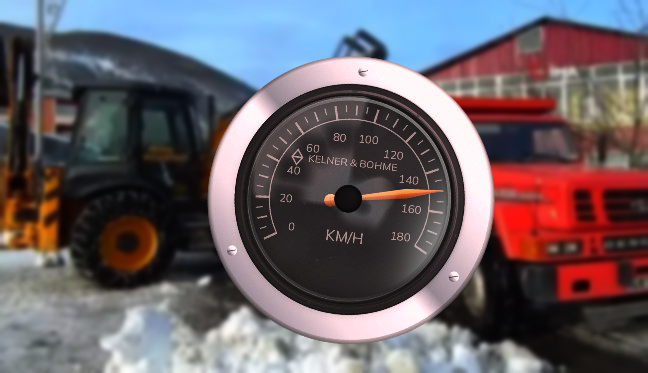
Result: 150; km/h
